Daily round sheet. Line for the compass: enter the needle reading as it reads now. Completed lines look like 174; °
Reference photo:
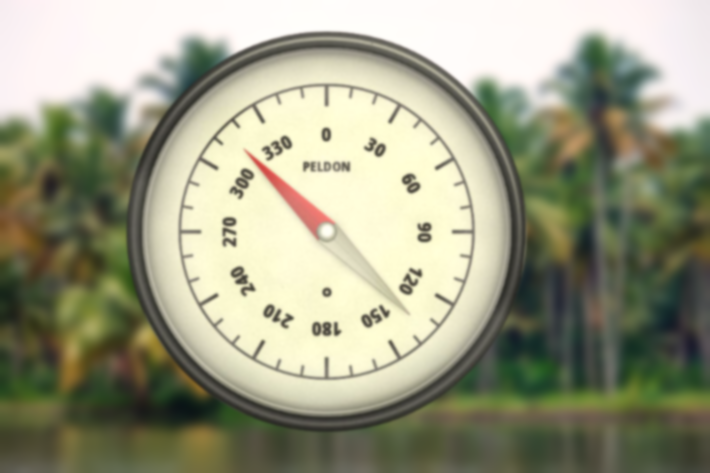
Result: 315; °
